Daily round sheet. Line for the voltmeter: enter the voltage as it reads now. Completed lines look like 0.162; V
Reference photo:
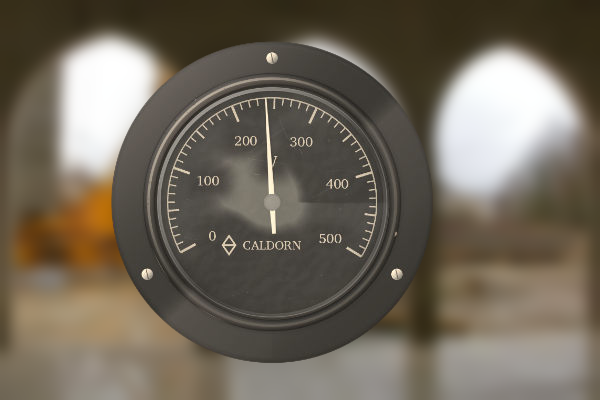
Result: 240; V
